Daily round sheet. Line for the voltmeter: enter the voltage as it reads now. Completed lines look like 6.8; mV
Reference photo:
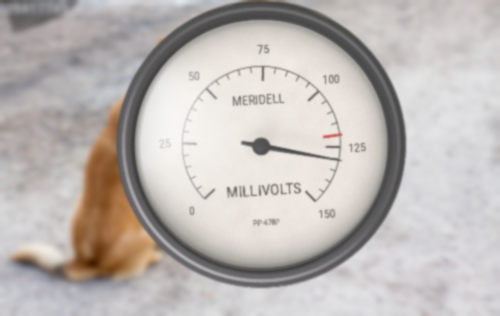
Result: 130; mV
